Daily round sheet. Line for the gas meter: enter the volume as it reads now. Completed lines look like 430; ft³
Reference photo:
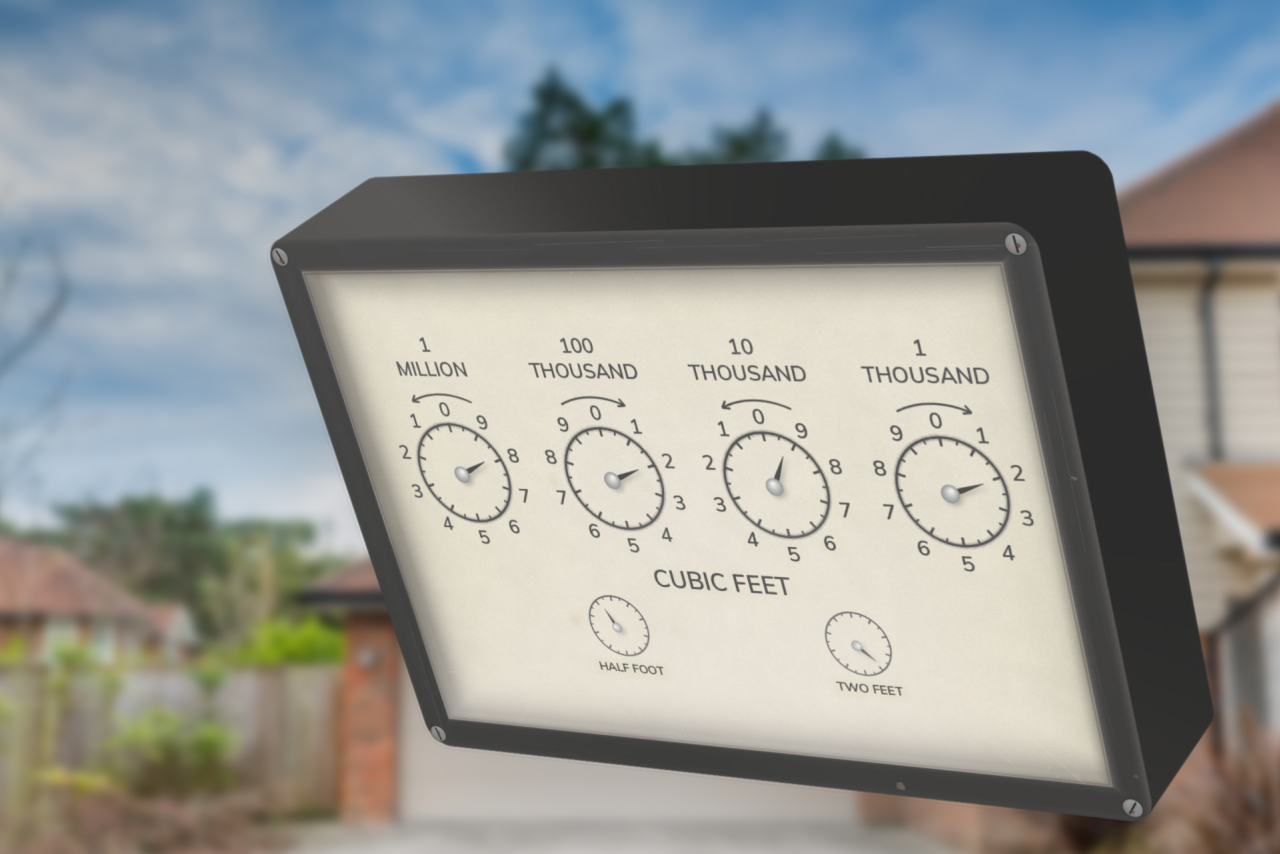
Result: 819200; ft³
